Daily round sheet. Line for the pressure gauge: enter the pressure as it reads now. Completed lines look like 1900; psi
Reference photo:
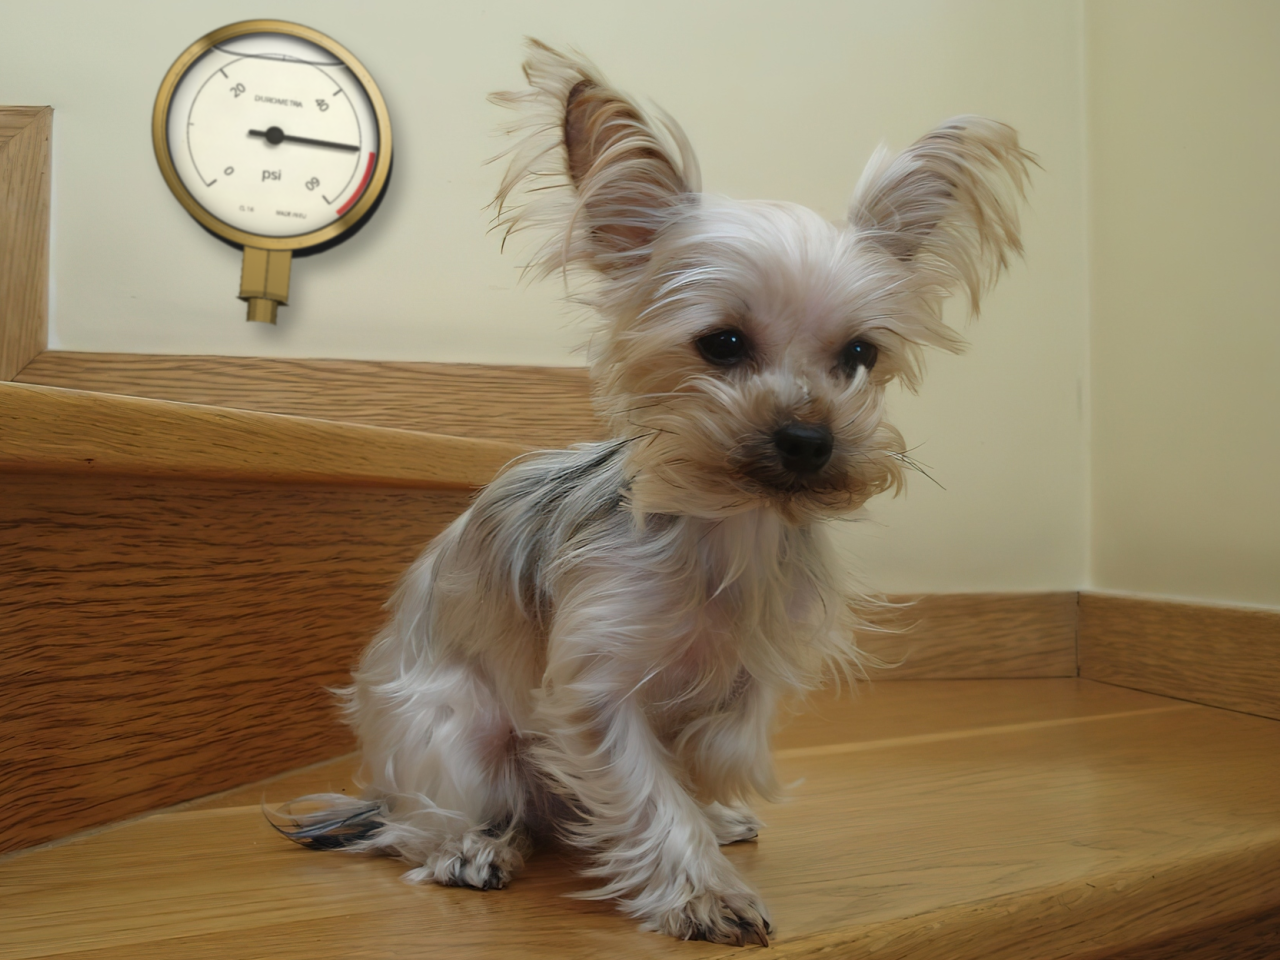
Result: 50; psi
